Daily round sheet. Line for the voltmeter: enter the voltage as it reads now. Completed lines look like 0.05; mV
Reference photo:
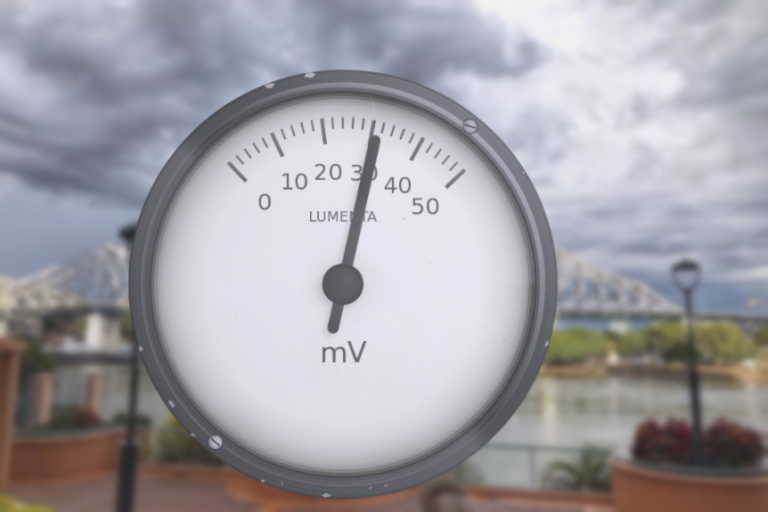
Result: 31; mV
